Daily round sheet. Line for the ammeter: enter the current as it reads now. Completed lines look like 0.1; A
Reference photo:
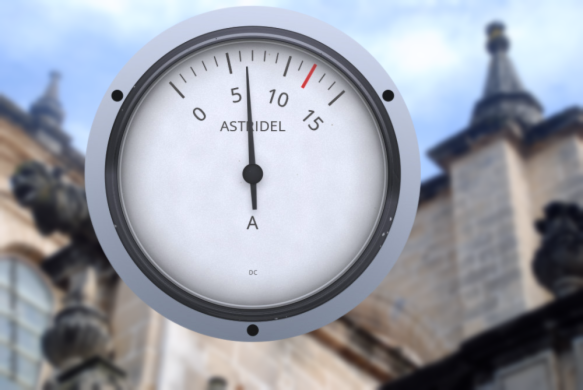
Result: 6.5; A
